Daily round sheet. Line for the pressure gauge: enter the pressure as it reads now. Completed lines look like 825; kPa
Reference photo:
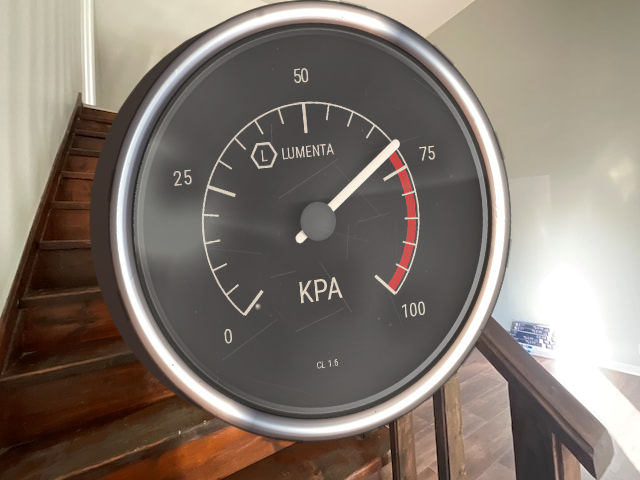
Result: 70; kPa
